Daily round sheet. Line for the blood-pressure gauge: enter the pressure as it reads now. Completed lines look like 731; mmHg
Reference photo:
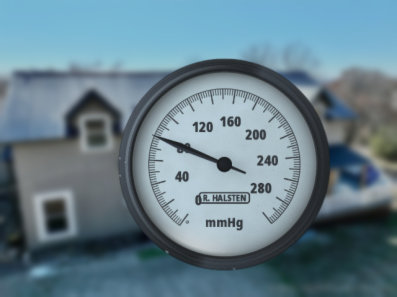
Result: 80; mmHg
